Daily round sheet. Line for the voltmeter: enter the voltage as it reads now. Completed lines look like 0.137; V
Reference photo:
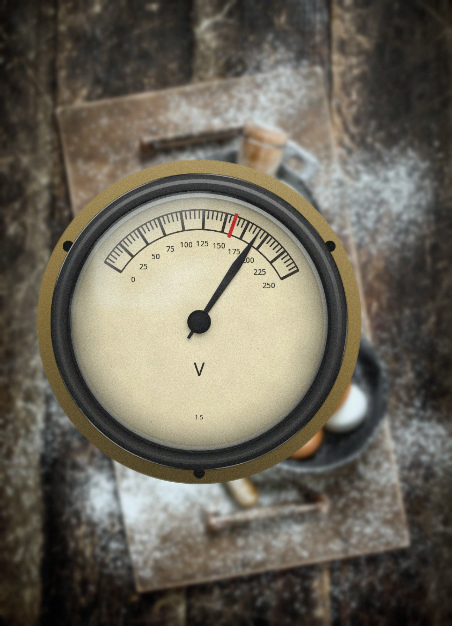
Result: 190; V
